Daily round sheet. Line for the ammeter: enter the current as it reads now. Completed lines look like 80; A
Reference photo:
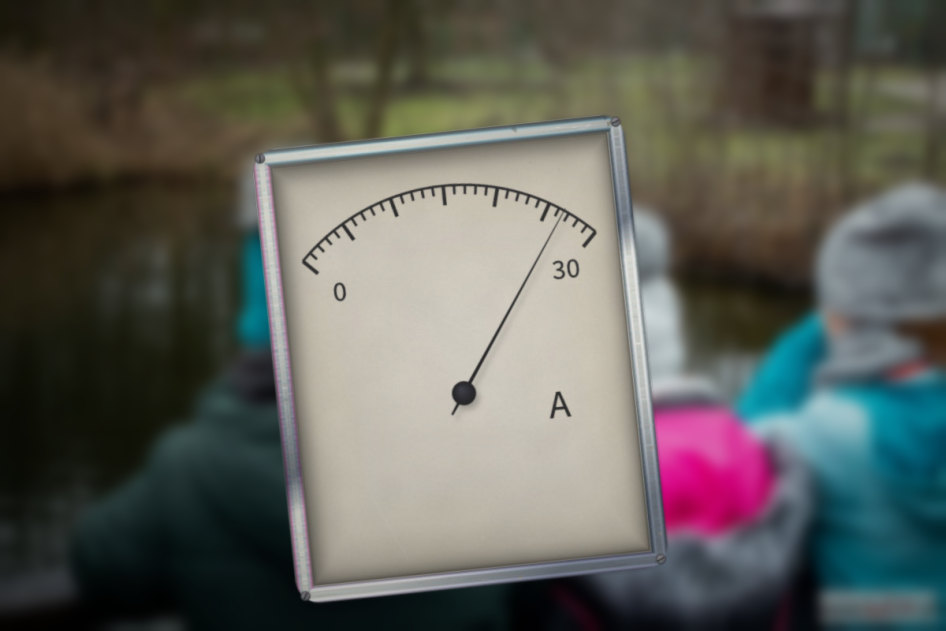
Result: 26.5; A
